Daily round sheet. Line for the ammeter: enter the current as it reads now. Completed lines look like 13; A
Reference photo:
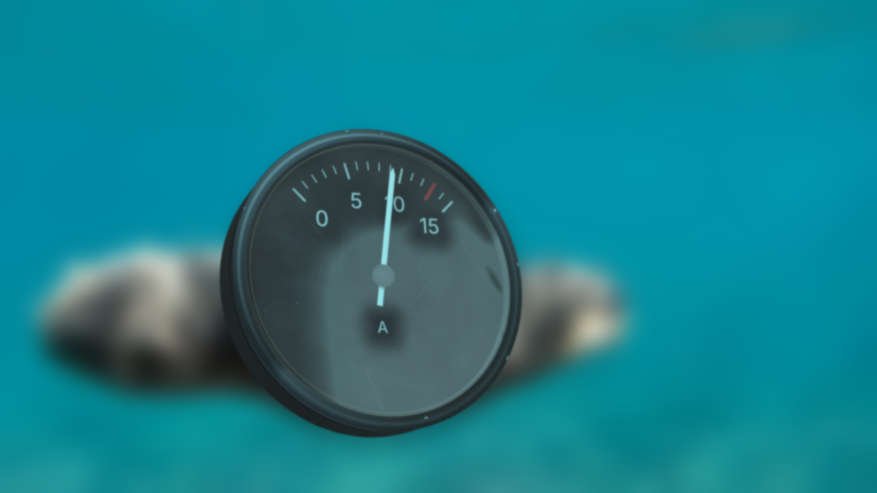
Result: 9; A
